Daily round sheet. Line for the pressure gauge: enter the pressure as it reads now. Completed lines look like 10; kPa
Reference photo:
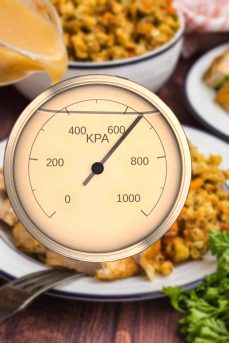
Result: 650; kPa
